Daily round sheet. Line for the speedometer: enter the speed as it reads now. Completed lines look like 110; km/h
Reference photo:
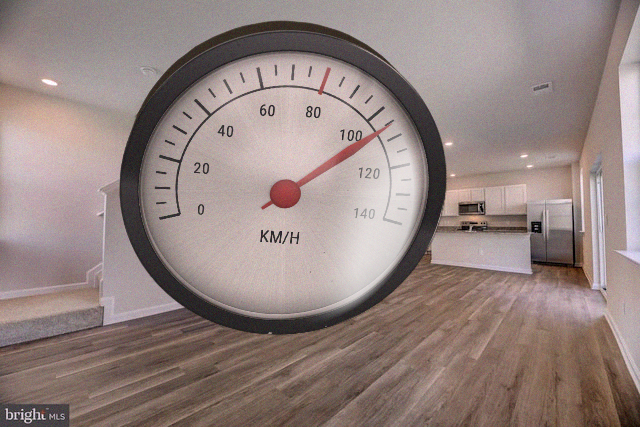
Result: 105; km/h
